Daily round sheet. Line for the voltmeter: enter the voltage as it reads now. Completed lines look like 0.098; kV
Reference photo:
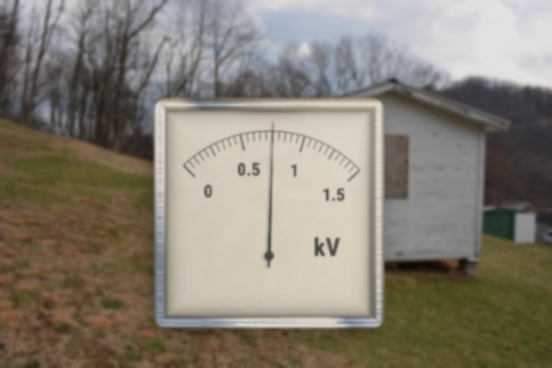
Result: 0.75; kV
